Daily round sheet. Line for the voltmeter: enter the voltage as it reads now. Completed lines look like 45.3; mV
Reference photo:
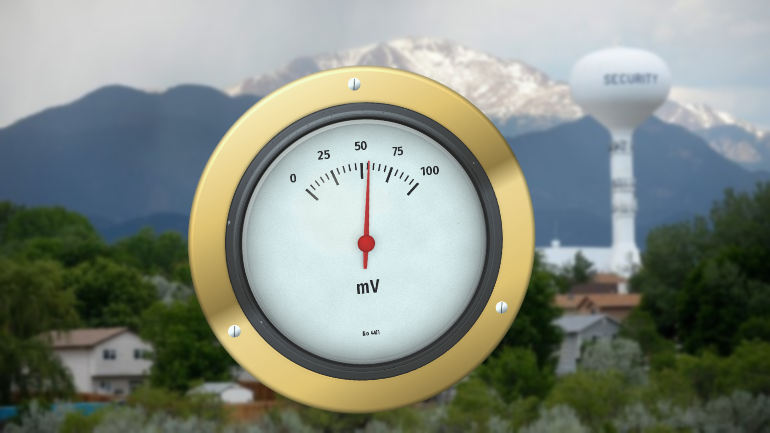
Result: 55; mV
